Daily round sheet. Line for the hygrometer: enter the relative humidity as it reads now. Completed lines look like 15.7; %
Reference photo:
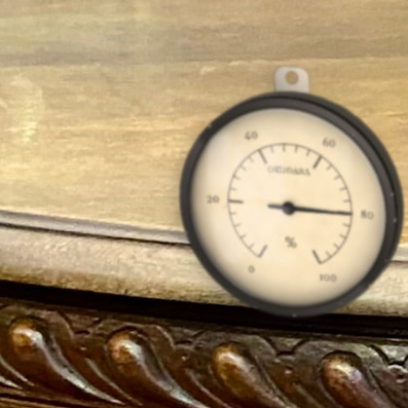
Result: 80; %
